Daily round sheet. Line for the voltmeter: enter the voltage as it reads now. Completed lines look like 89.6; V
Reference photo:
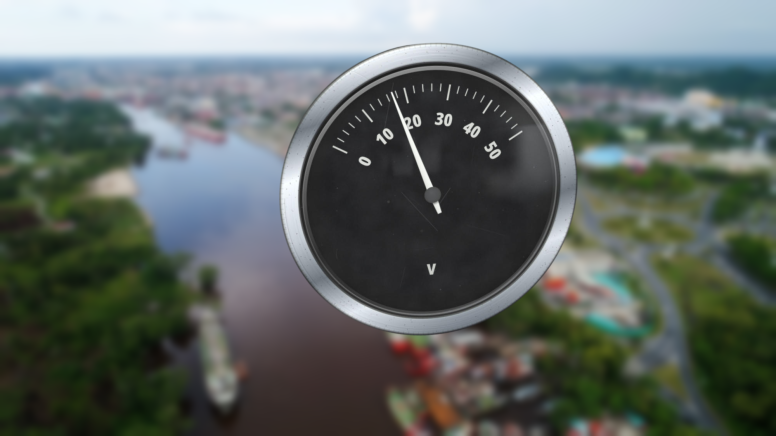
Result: 17; V
